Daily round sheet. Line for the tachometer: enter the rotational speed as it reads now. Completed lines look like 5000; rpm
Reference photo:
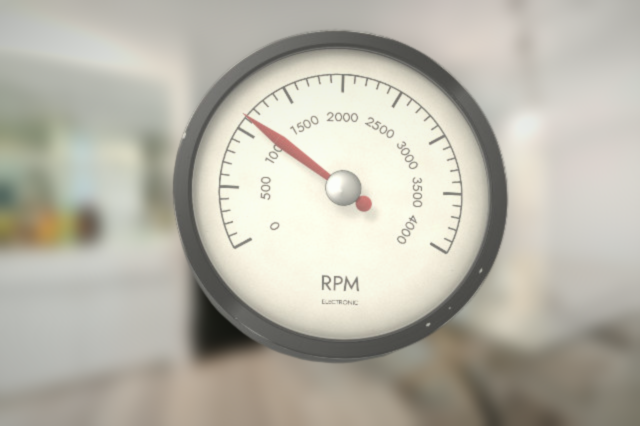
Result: 1100; rpm
